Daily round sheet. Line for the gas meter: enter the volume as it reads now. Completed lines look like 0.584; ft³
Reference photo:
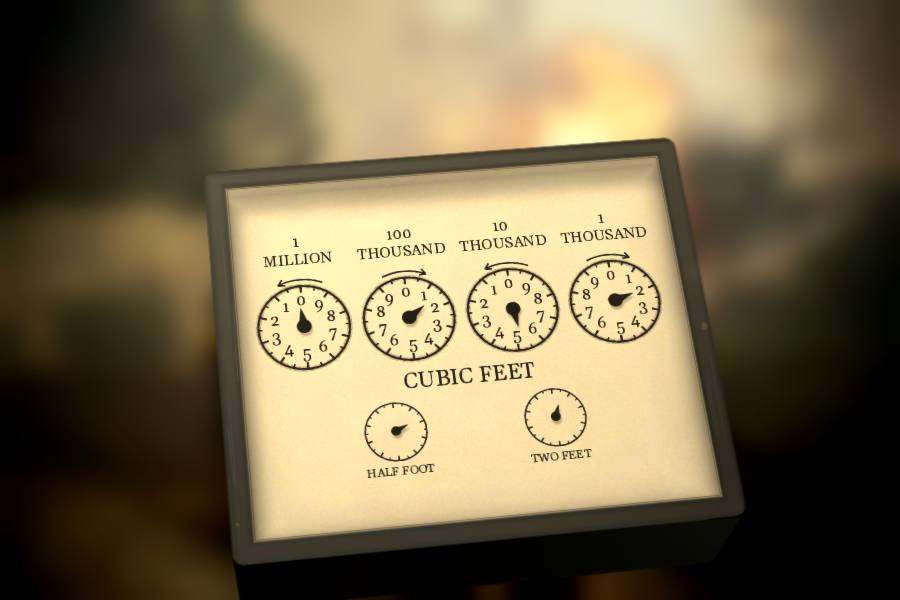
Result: 15200; ft³
